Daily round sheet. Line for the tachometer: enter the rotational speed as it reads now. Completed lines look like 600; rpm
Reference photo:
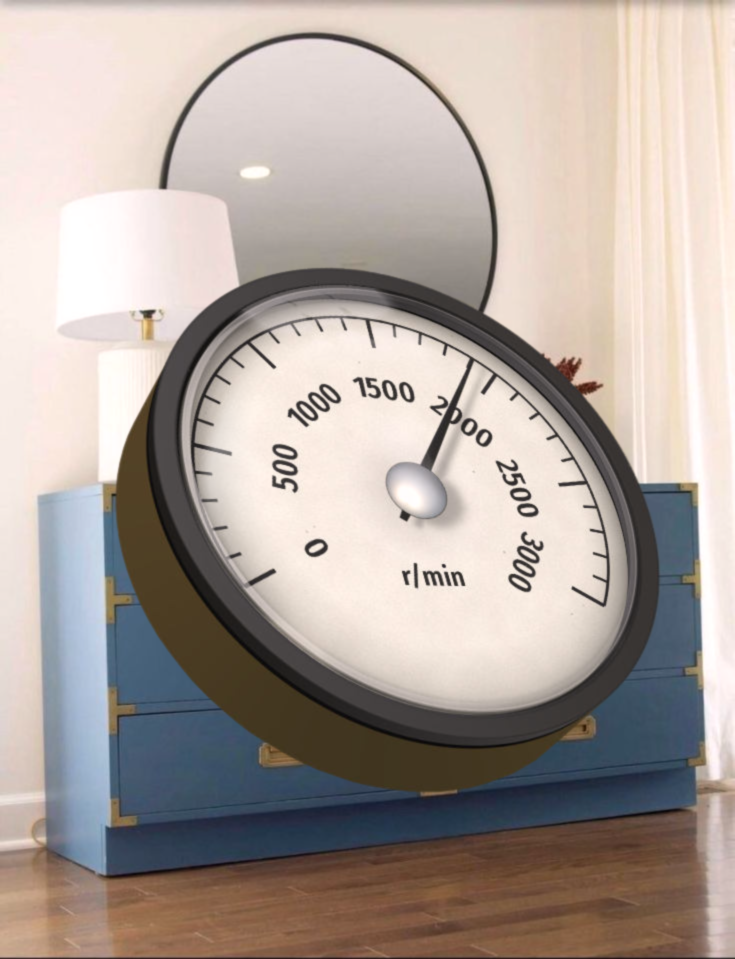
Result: 1900; rpm
